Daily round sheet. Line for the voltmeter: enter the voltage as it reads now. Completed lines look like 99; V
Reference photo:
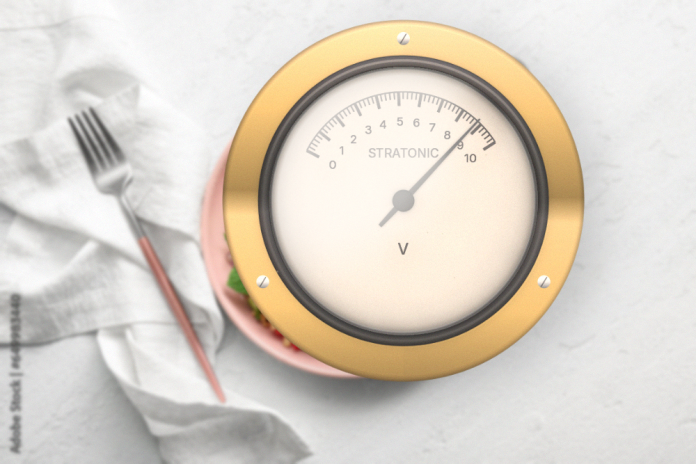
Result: 8.8; V
